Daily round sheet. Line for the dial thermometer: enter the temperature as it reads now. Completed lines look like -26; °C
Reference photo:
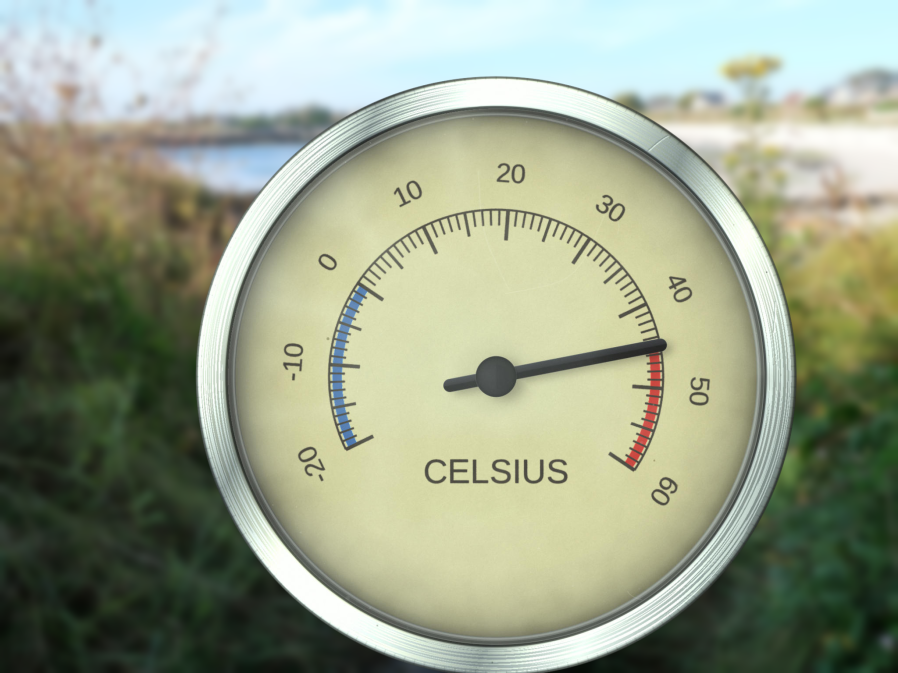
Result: 45; °C
